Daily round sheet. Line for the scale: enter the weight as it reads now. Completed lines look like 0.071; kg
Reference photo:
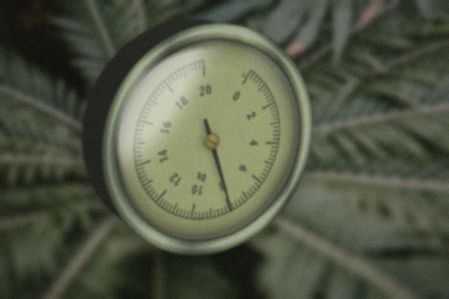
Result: 8; kg
